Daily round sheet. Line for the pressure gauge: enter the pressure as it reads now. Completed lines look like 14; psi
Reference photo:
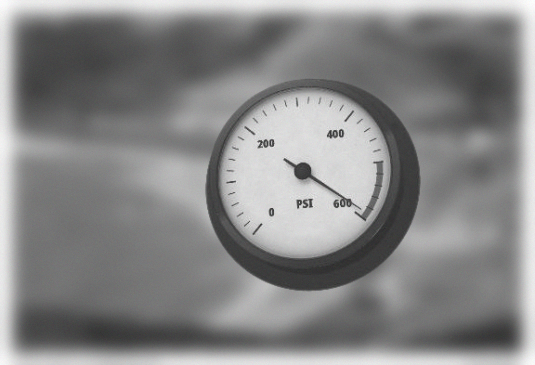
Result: 590; psi
